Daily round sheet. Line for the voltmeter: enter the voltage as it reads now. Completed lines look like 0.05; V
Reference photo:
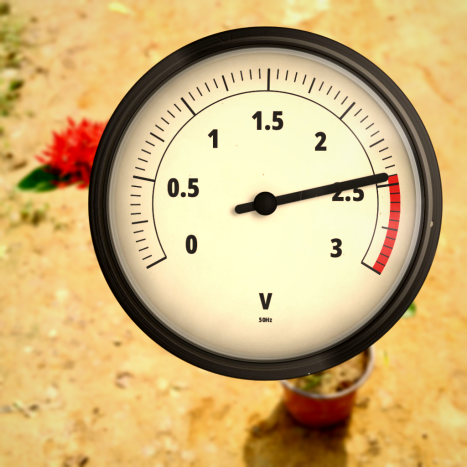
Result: 2.45; V
